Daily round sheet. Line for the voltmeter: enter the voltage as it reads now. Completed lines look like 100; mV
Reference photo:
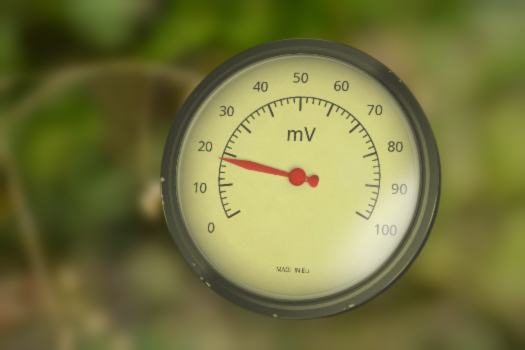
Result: 18; mV
